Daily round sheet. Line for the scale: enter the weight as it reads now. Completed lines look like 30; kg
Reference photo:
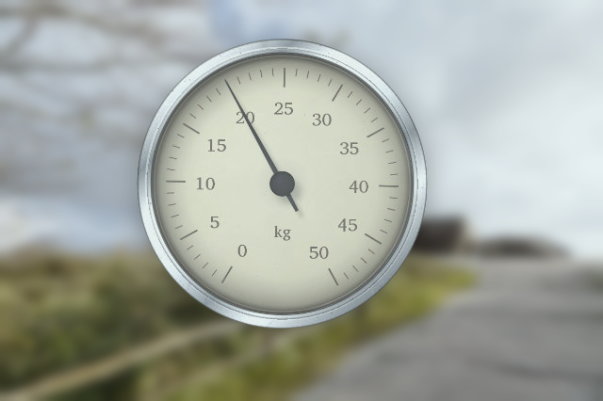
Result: 20; kg
